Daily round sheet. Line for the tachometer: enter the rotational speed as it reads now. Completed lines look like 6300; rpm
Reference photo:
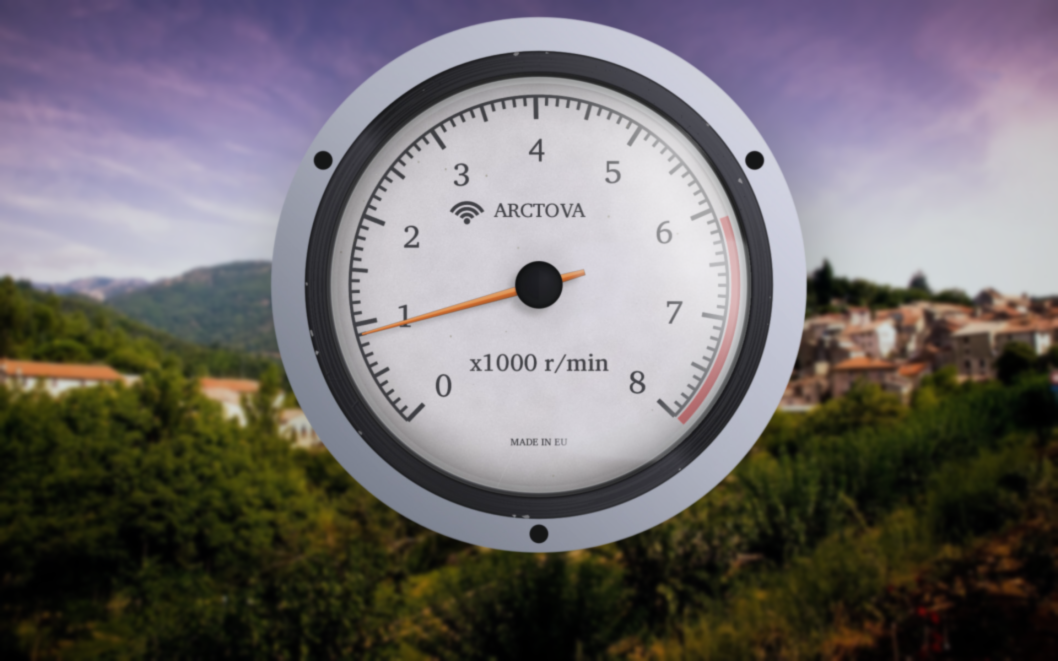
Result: 900; rpm
